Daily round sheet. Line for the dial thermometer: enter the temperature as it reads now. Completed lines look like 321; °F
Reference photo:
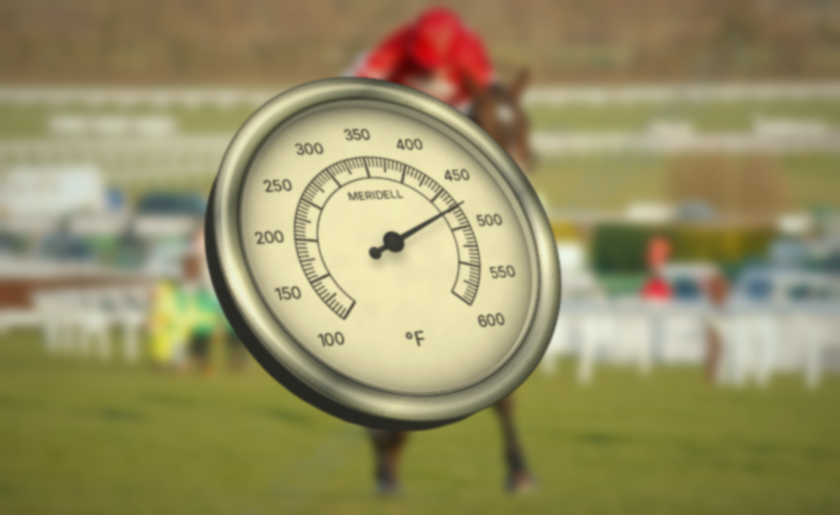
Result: 475; °F
